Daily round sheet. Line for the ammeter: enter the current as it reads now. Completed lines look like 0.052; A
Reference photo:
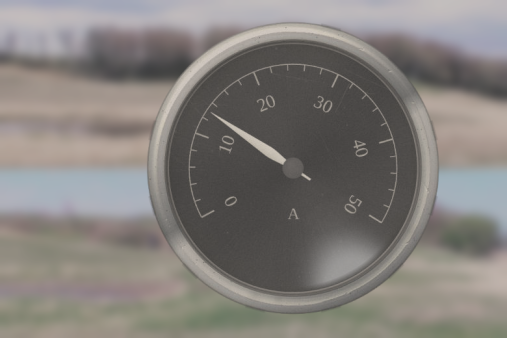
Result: 13; A
